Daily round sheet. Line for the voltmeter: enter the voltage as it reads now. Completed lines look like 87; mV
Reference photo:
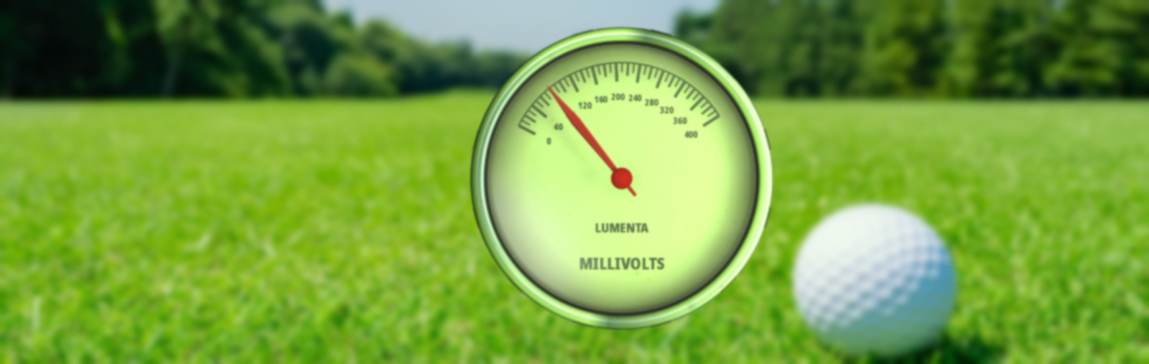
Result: 80; mV
